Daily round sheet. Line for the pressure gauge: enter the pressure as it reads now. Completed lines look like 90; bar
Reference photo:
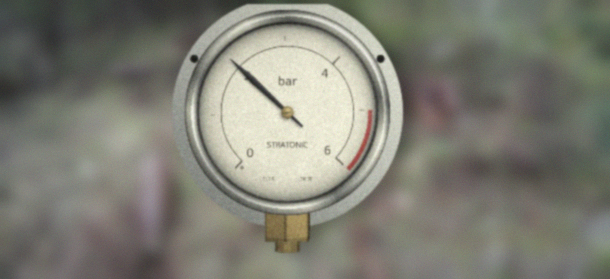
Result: 2; bar
